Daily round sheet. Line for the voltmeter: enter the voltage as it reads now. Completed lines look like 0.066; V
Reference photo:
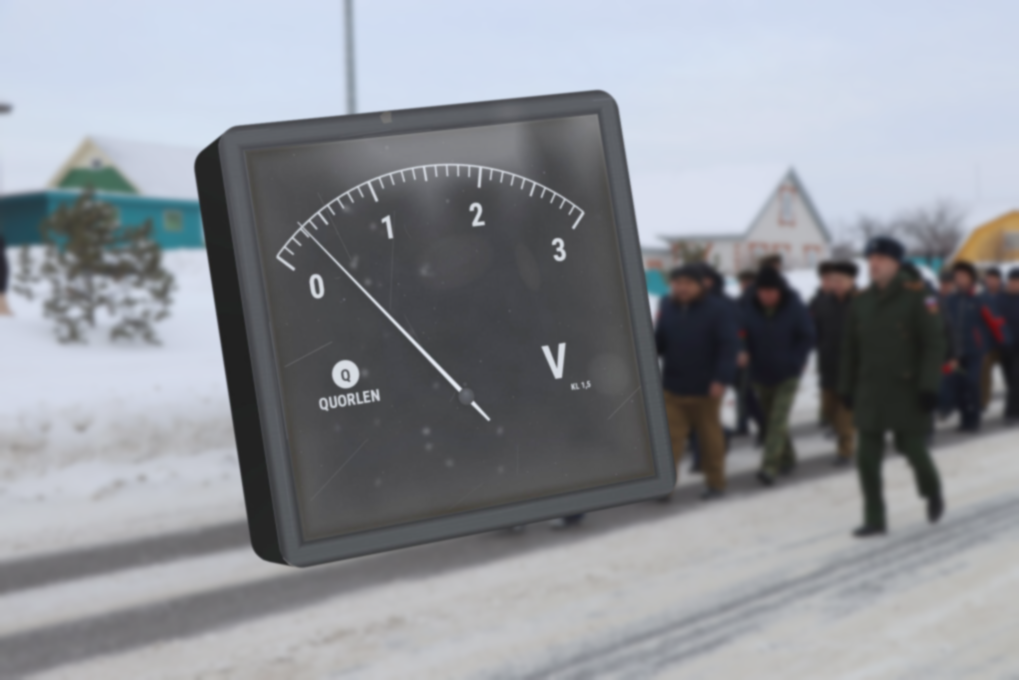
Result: 0.3; V
